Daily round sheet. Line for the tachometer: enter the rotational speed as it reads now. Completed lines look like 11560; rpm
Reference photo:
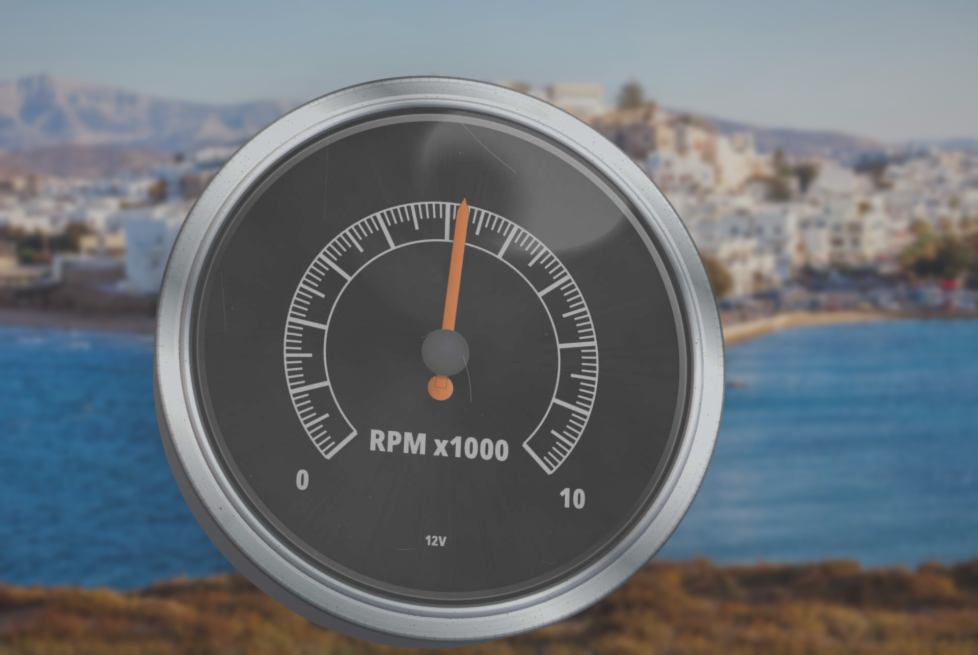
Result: 5200; rpm
